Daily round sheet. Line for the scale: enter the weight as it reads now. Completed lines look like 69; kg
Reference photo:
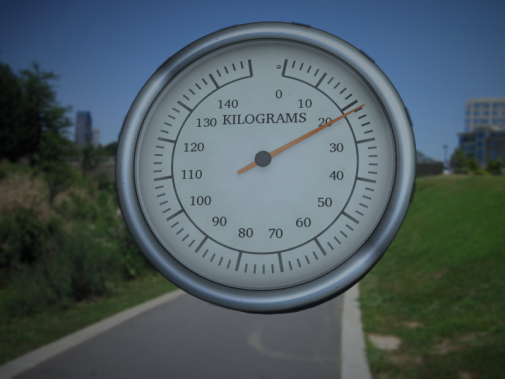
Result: 22; kg
